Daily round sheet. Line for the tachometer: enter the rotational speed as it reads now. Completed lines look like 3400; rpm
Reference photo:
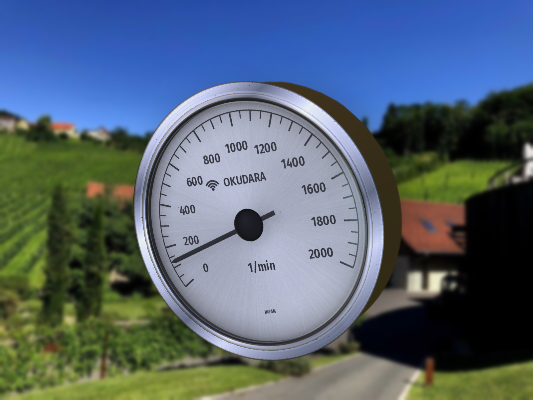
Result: 125; rpm
